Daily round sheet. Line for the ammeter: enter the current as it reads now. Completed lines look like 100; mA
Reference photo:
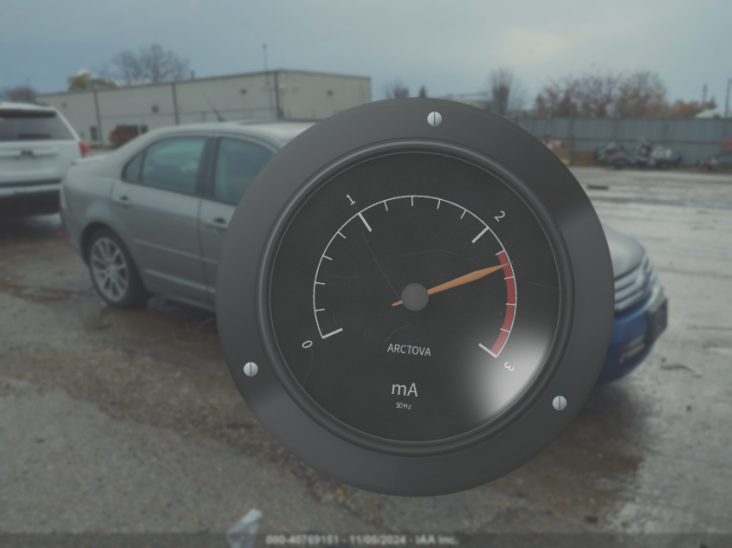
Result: 2.3; mA
